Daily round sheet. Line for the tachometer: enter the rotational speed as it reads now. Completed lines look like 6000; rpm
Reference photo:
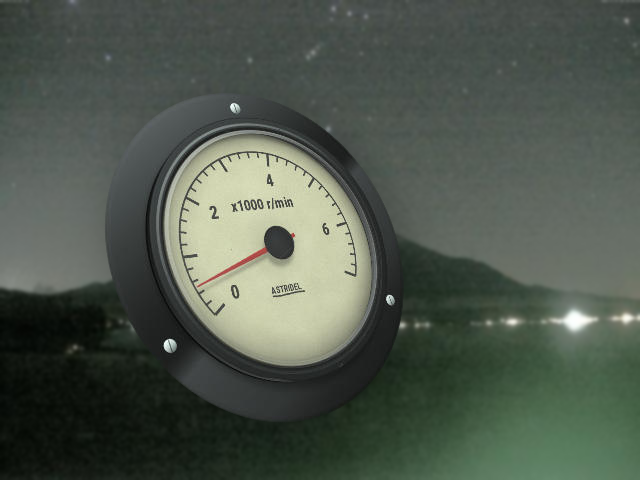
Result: 500; rpm
